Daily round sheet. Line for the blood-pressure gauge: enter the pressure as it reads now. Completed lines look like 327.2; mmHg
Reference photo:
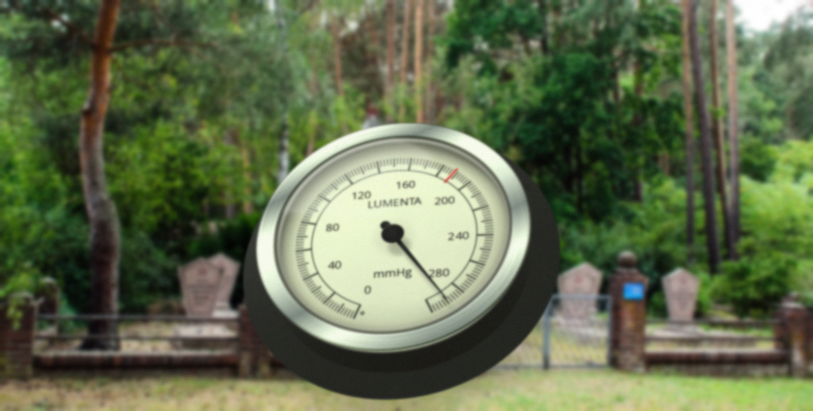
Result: 290; mmHg
